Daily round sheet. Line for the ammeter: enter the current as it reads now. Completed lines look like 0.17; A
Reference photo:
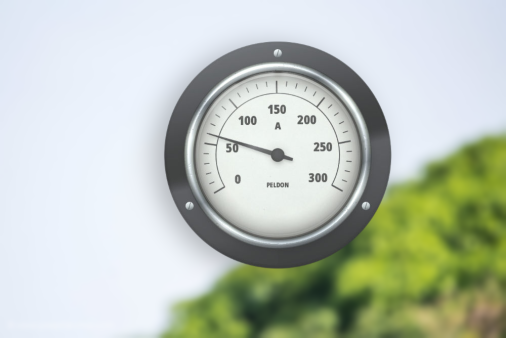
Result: 60; A
